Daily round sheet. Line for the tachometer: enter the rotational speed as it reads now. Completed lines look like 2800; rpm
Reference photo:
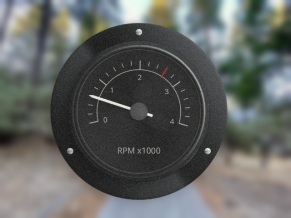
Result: 600; rpm
